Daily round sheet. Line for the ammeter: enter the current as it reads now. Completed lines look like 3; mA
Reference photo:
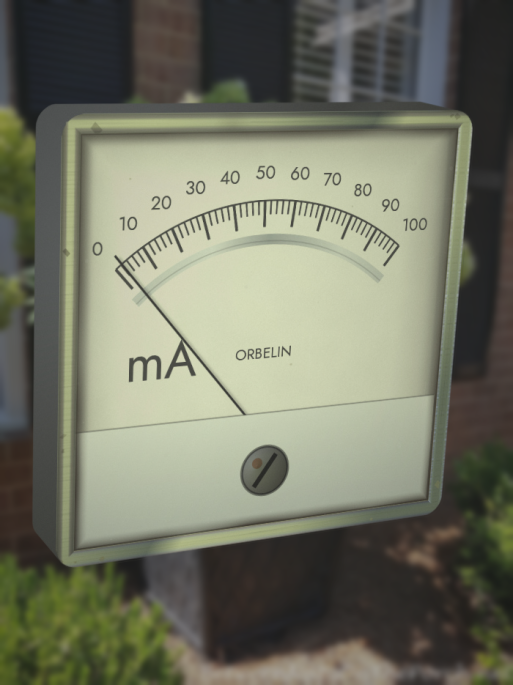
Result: 2; mA
